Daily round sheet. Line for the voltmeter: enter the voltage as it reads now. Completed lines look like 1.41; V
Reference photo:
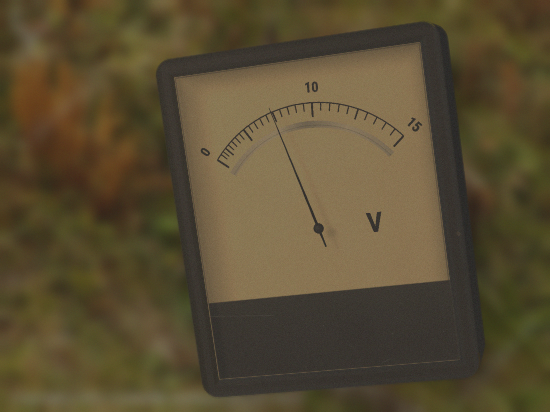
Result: 7.5; V
